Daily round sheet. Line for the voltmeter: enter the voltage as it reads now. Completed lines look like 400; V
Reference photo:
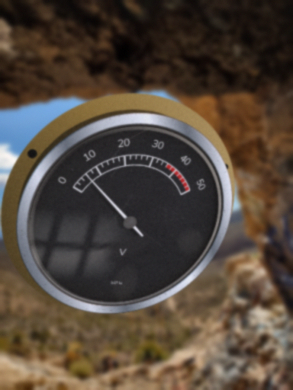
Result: 6; V
